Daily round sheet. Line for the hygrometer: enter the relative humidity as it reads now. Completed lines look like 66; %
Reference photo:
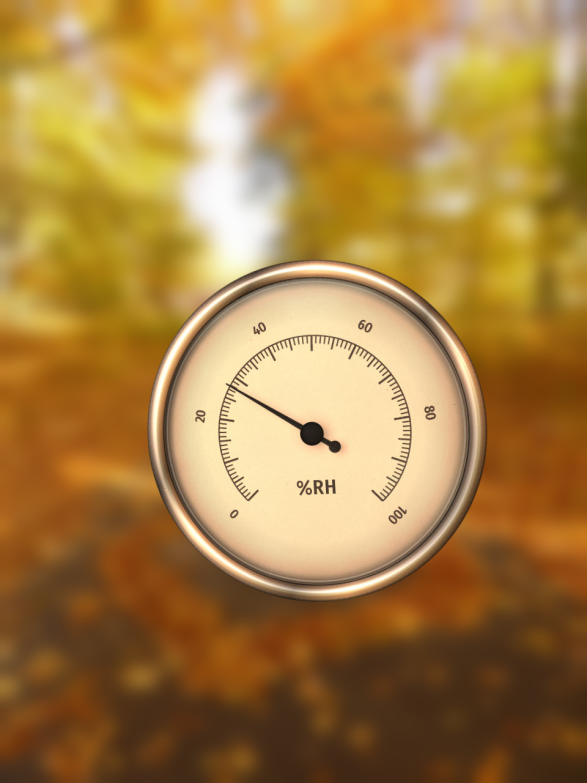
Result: 28; %
